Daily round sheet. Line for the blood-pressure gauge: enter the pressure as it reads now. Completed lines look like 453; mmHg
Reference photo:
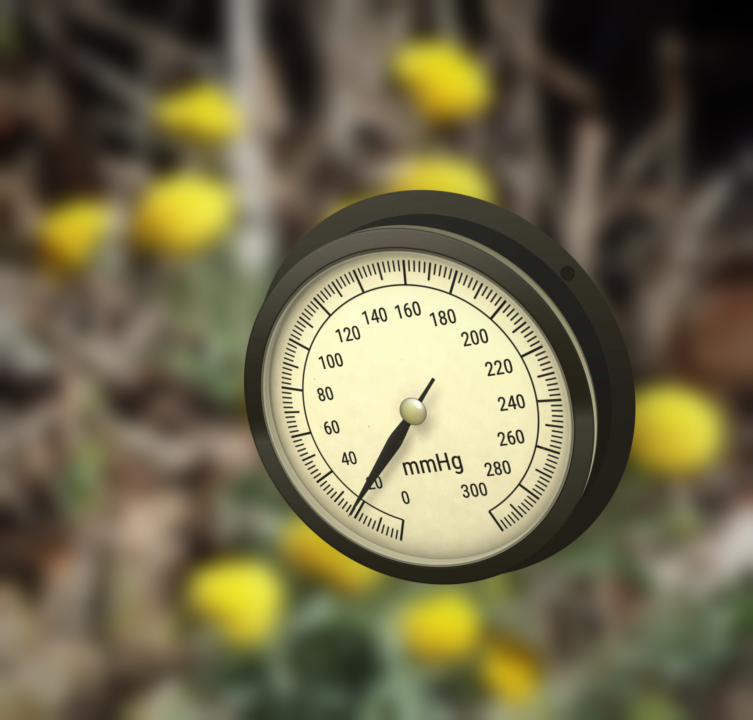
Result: 22; mmHg
